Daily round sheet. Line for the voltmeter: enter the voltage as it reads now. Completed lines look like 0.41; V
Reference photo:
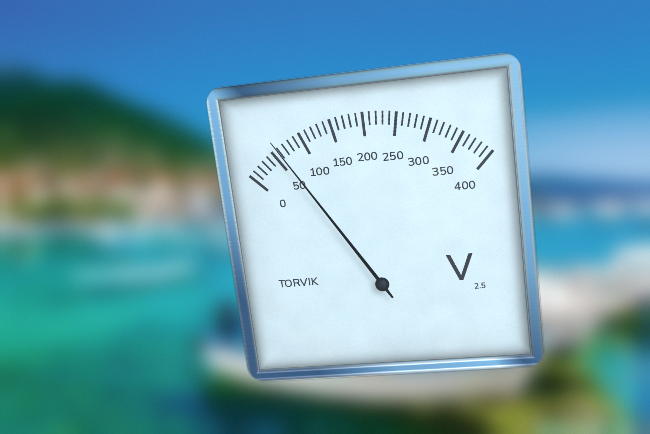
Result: 60; V
